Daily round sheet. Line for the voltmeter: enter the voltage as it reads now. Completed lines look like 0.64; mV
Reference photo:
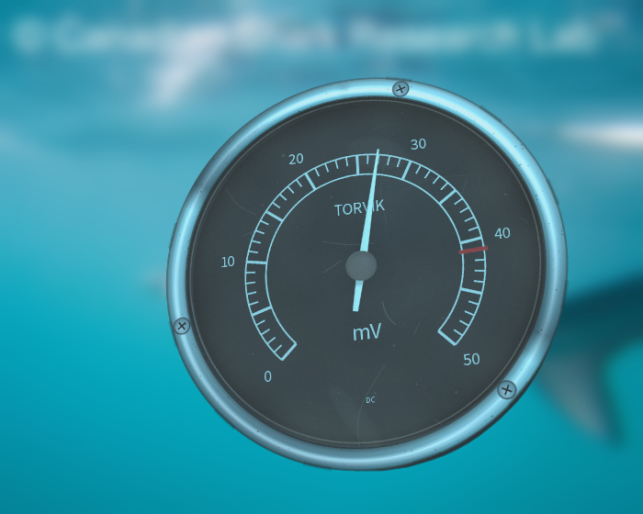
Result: 27; mV
